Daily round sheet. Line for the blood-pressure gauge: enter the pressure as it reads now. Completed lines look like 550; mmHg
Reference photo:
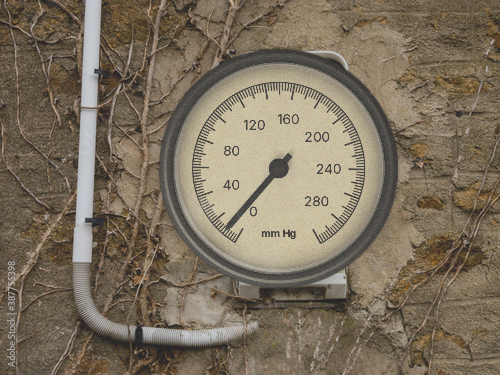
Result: 10; mmHg
